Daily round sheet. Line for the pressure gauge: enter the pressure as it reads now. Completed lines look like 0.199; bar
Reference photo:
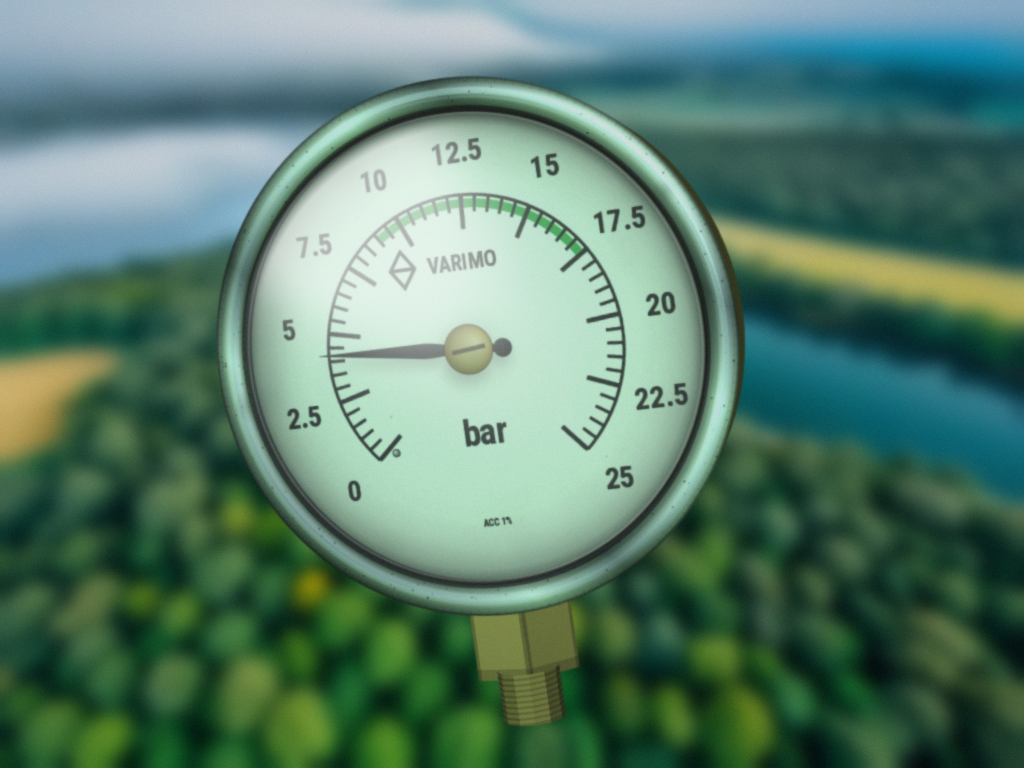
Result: 4.25; bar
